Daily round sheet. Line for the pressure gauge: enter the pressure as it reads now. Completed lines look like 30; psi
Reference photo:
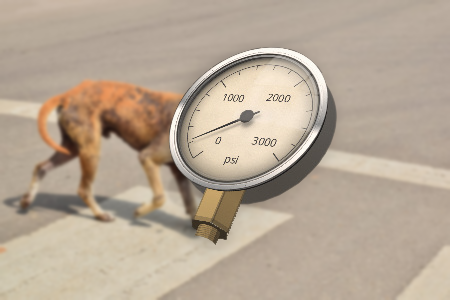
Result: 200; psi
